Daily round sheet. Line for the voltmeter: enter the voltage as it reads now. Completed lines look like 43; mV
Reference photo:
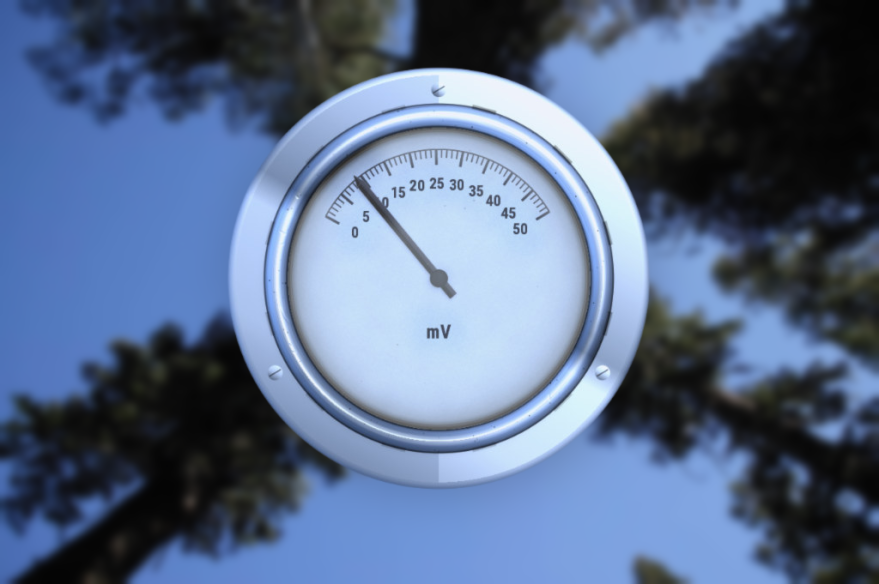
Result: 9; mV
